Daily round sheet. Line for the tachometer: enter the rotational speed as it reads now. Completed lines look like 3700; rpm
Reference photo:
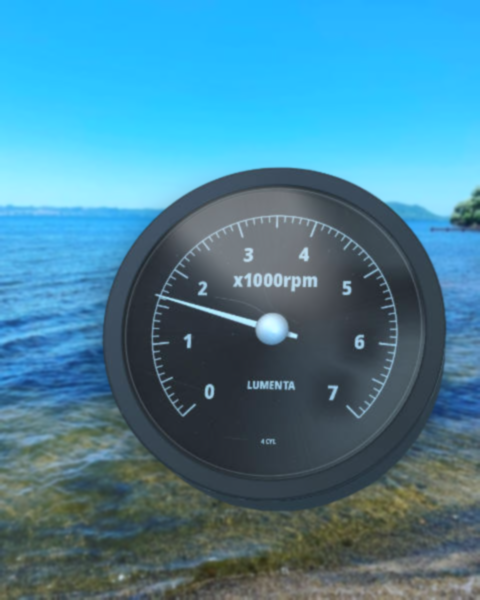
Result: 1600; rpm
